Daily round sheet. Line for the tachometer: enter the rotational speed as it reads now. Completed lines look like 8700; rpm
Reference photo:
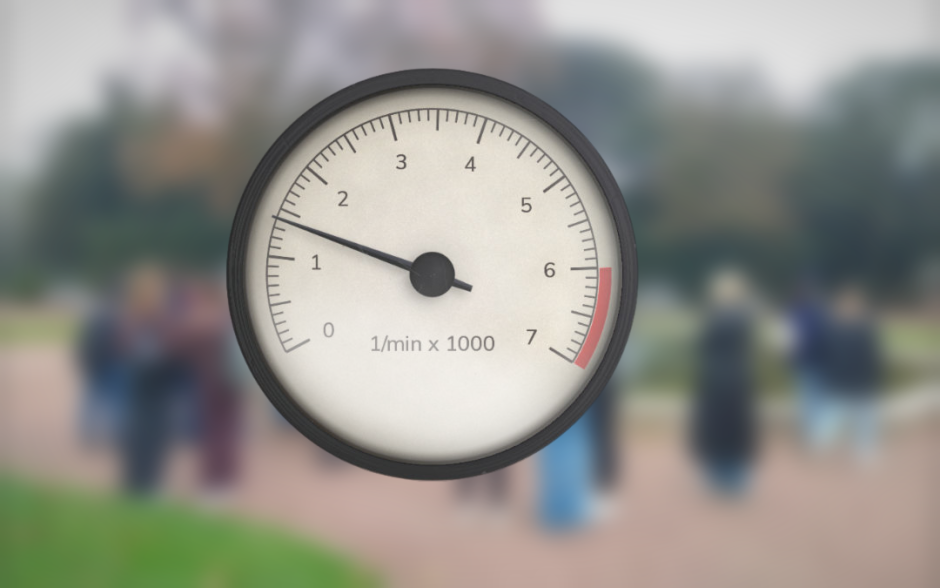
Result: 1400; rpm
